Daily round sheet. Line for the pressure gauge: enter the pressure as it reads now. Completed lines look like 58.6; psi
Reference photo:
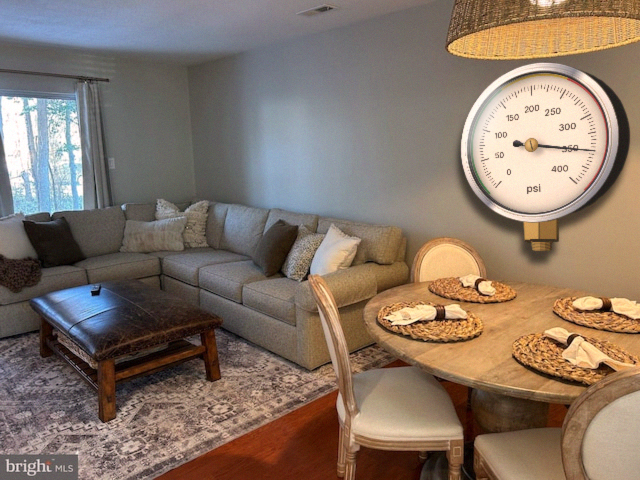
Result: 350; psi
